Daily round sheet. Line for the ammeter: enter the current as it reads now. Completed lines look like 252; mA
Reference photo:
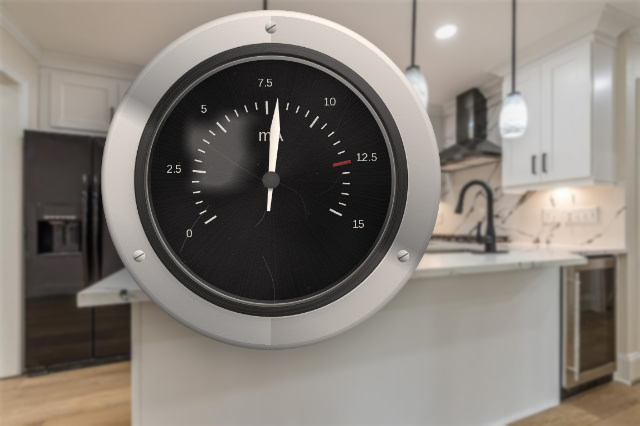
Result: 8; mA
